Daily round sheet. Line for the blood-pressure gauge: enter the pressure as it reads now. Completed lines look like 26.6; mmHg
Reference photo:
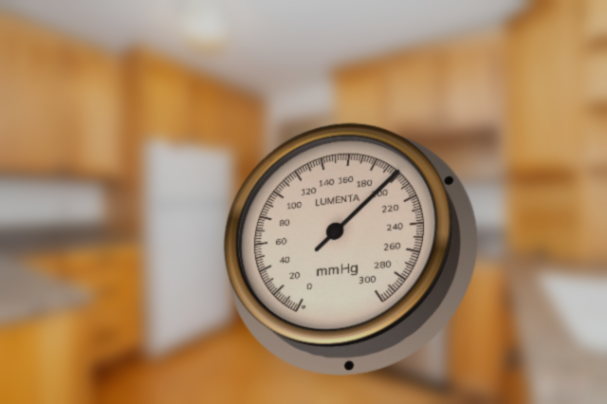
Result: 200; mmHg
